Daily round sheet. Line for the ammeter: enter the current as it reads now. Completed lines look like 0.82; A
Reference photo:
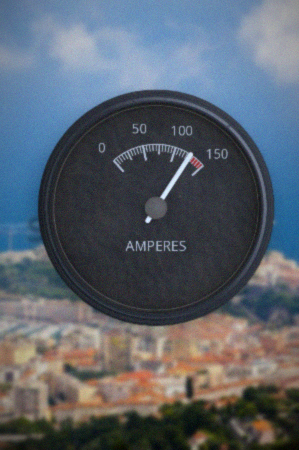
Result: 125; A
